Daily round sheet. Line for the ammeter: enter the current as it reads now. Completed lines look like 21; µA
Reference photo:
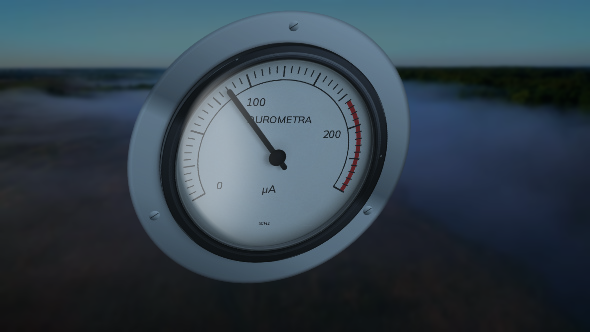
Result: 85; µA
